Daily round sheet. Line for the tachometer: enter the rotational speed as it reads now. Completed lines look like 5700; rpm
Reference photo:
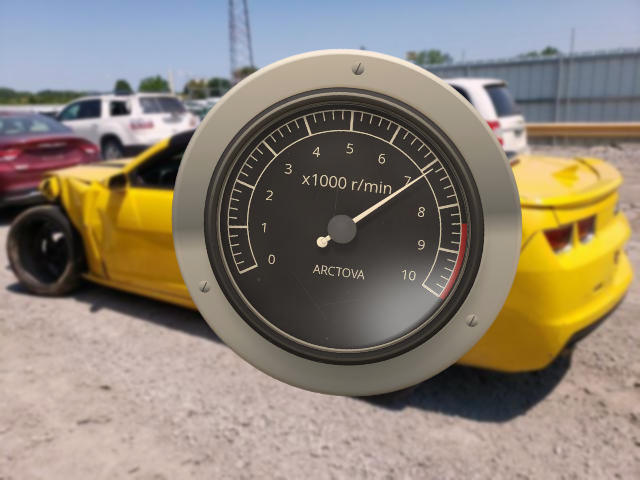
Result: 7100; rpm
